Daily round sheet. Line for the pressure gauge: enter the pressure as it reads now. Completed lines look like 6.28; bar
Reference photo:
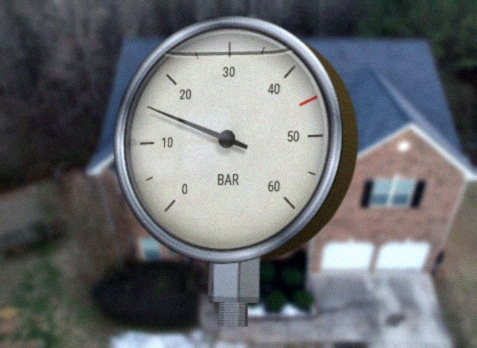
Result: 15; bar
